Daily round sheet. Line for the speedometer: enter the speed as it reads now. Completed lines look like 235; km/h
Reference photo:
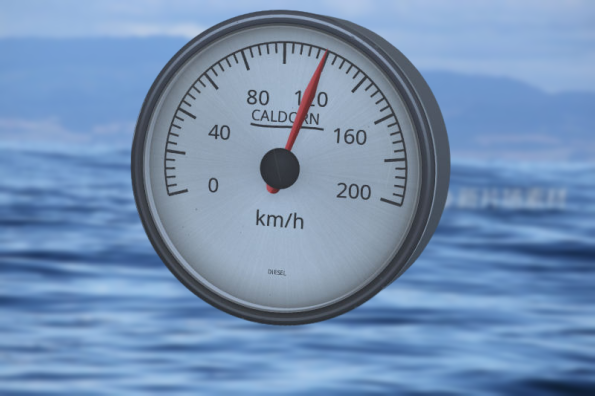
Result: 120; km/h
